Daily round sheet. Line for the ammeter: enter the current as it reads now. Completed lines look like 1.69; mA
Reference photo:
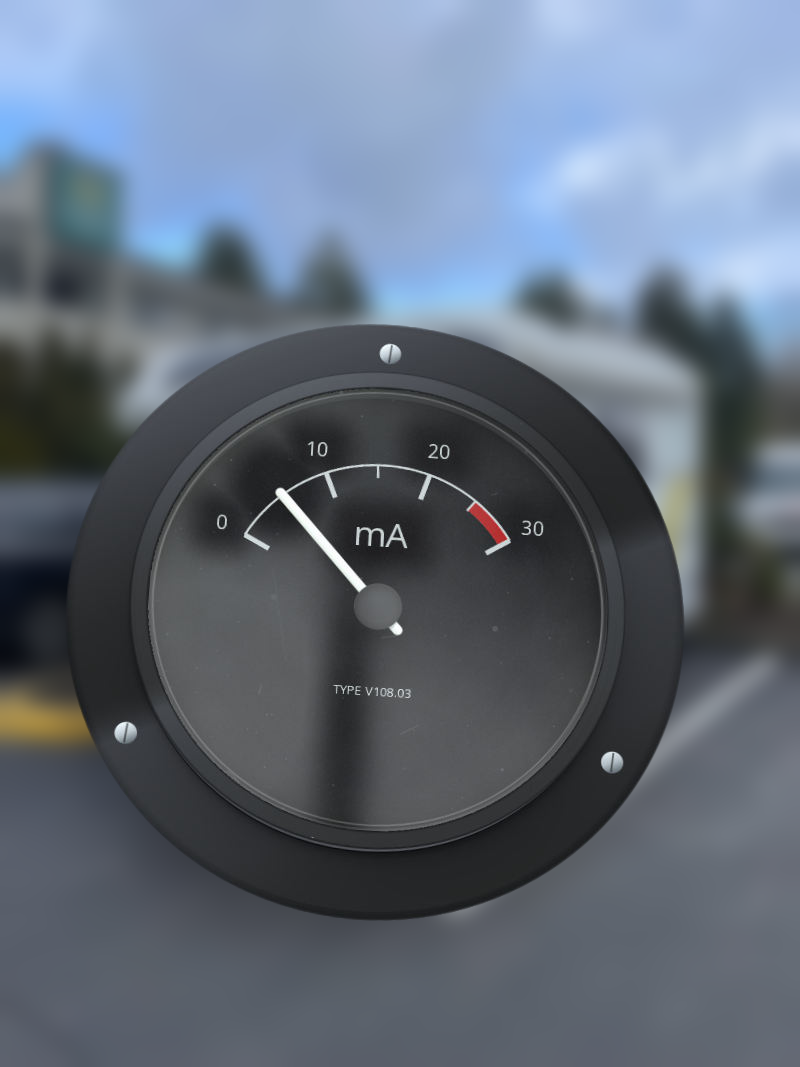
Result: 5; mA
